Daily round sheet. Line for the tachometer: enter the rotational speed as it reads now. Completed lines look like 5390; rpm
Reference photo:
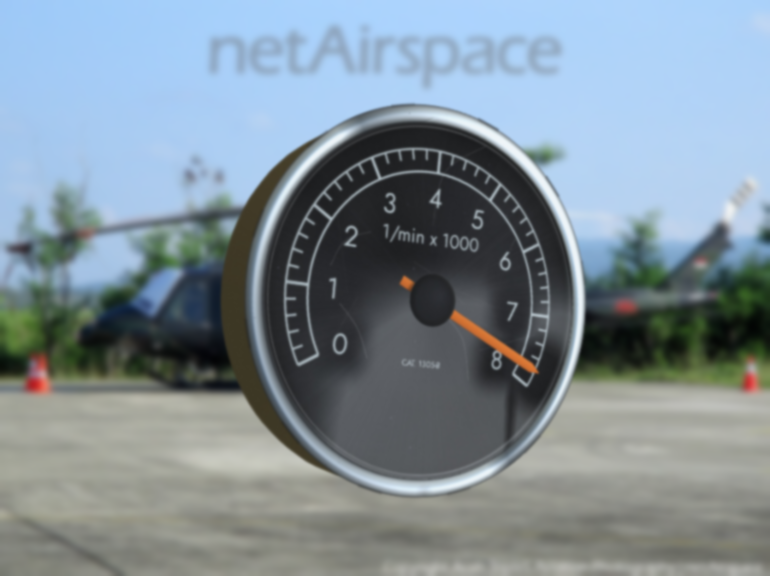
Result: 7800; rpm
